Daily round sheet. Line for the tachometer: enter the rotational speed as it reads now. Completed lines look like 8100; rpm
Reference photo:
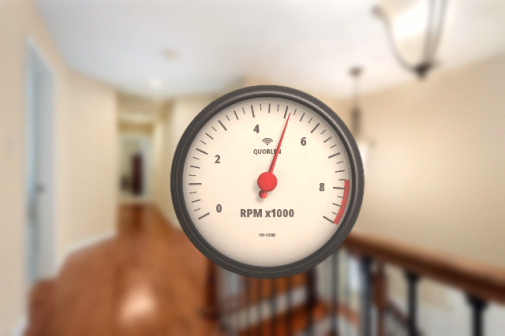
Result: 5125; rpm
